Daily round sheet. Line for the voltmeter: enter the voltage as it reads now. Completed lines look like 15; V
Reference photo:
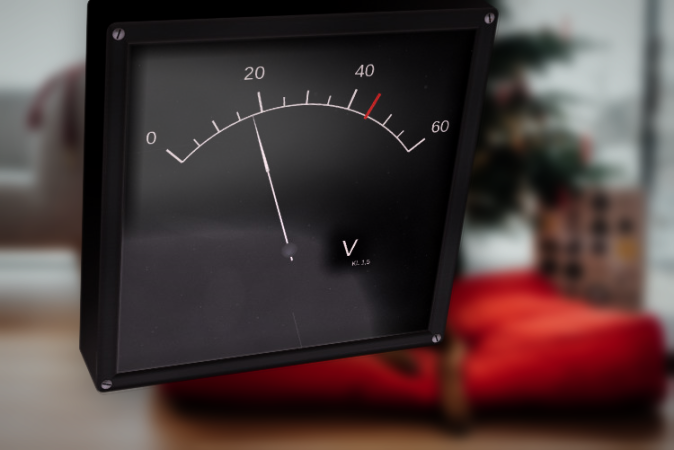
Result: 17.5; V
